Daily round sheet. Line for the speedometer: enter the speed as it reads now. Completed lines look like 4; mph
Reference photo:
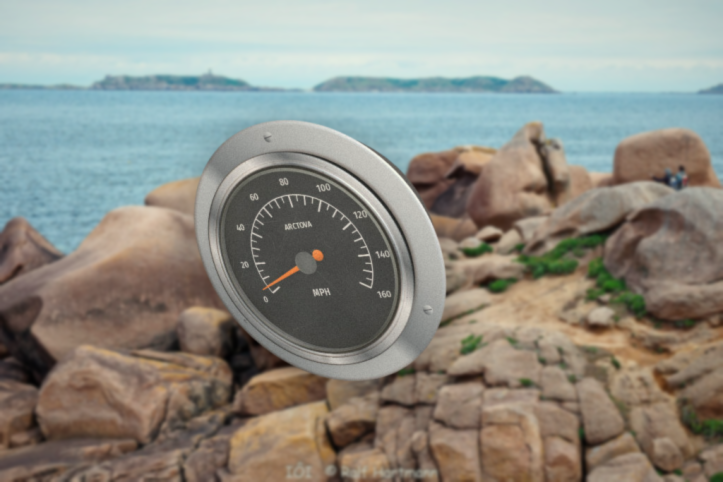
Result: 5; mph
